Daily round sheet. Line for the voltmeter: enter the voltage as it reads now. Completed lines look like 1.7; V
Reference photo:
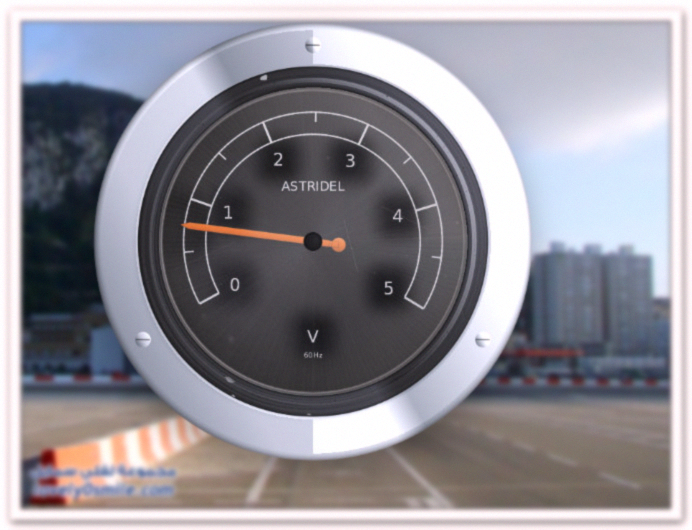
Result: 0.75; V
